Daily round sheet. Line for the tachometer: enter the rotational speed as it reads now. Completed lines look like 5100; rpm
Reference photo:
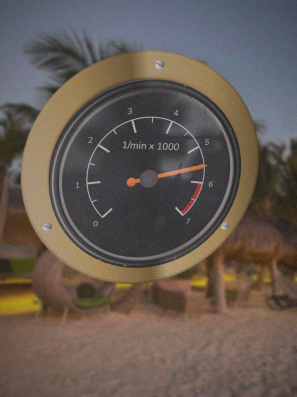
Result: 5500; rpm
